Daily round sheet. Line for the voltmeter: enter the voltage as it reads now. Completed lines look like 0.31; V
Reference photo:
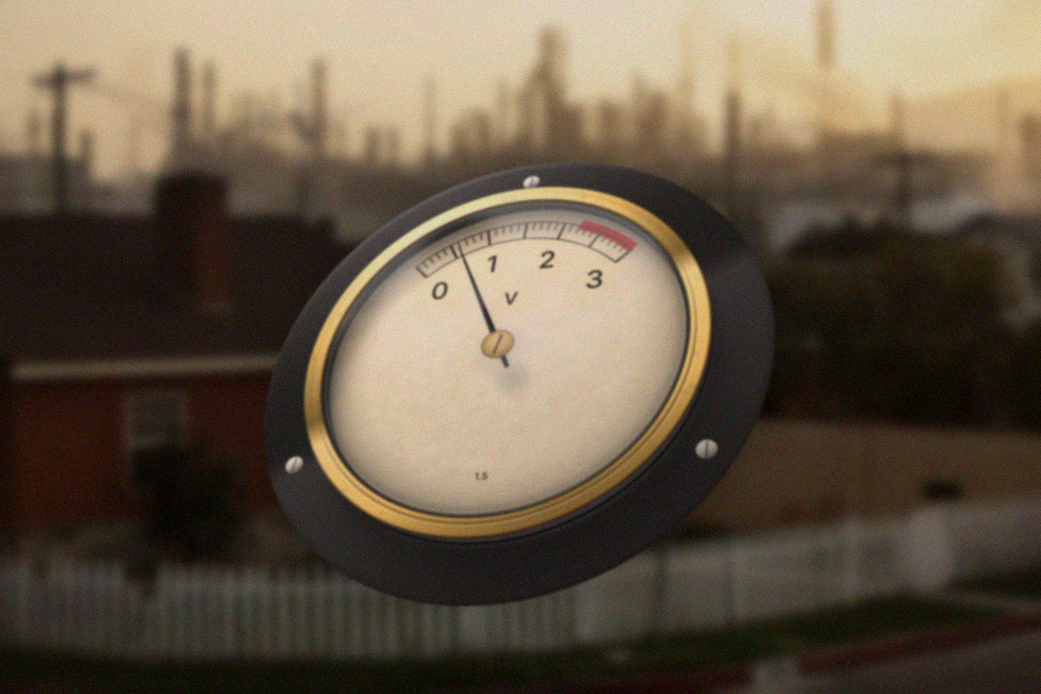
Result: 0.6; V
